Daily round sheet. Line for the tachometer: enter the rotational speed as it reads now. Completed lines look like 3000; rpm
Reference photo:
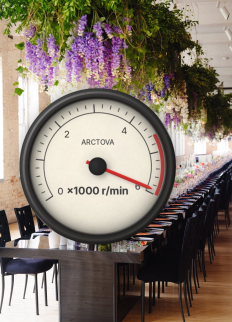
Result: 5900; rpm
